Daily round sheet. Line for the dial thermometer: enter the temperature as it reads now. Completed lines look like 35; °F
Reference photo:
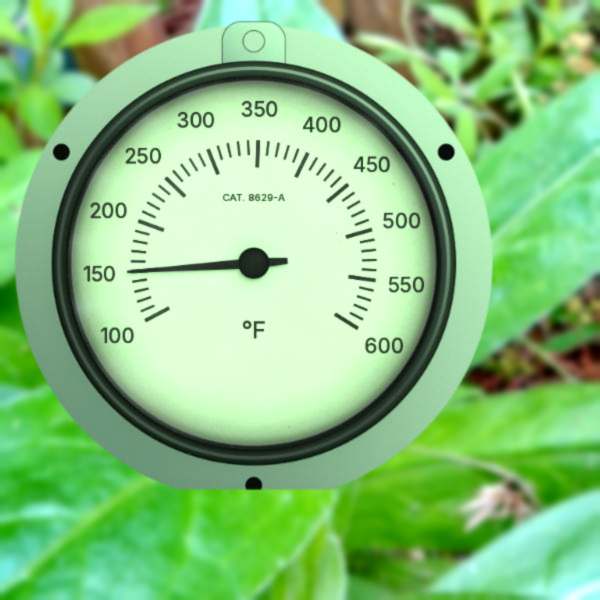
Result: 150; °F
